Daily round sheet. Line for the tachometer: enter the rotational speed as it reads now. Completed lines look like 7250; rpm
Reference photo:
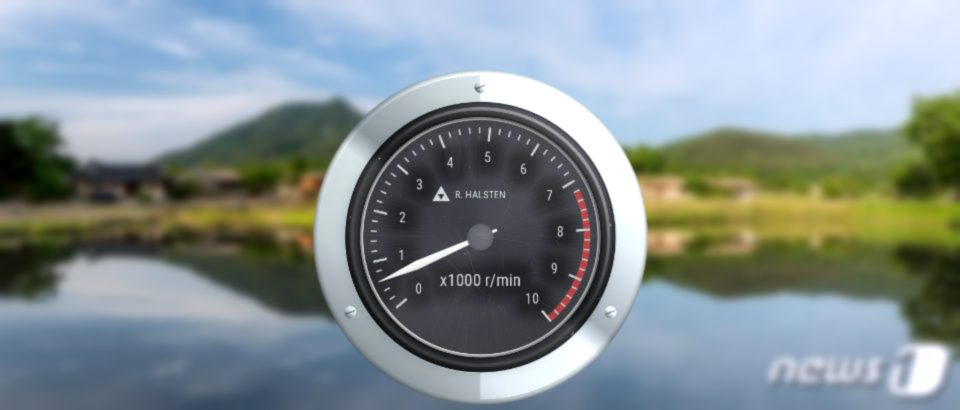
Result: 600; rpm
